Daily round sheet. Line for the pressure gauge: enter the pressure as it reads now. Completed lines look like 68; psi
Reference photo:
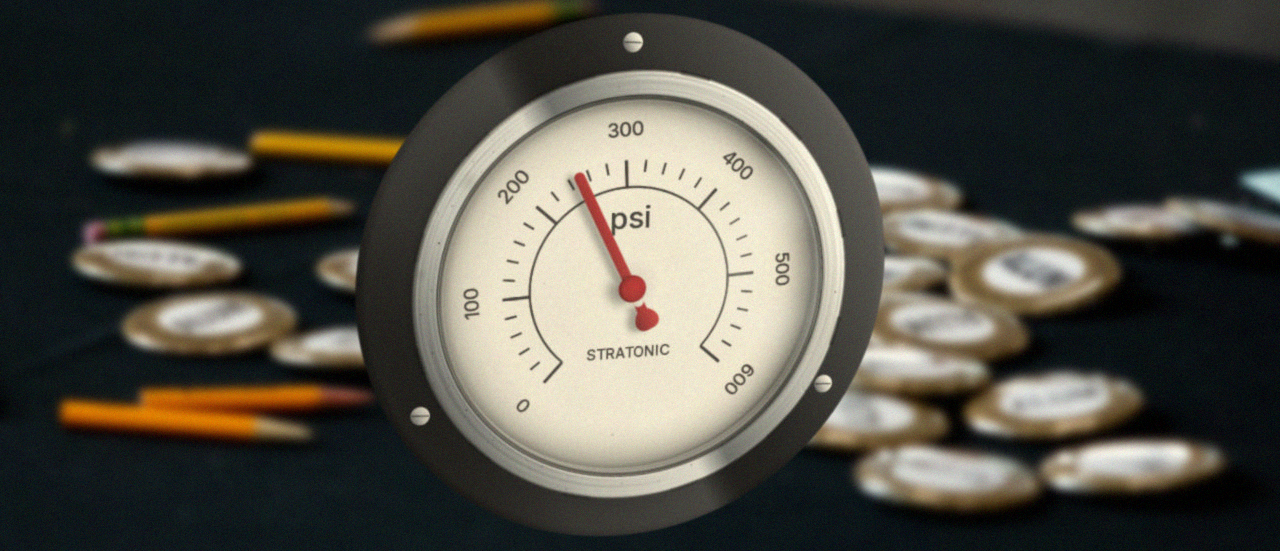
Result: 250; psi
